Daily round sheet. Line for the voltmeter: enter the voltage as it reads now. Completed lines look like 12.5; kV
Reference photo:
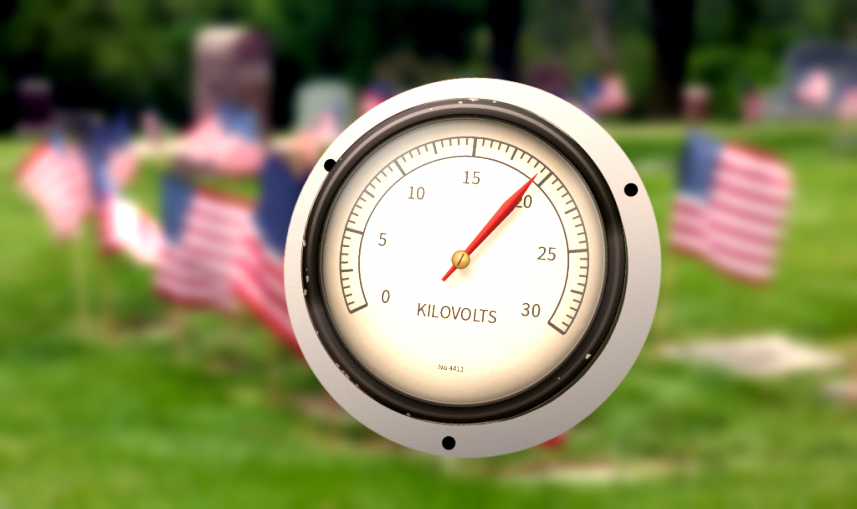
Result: 19.5; kV
